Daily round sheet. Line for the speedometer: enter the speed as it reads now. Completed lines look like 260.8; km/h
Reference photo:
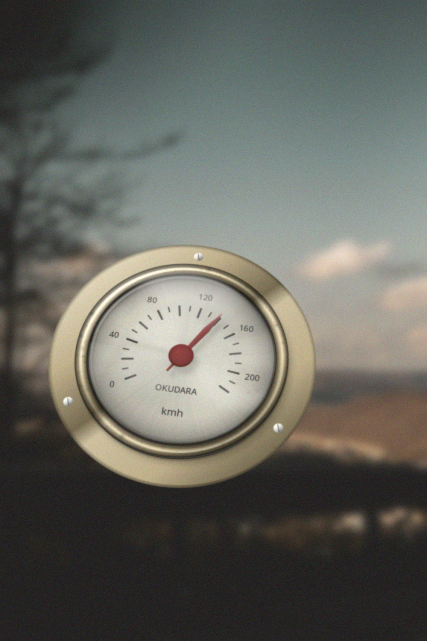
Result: 140; km/h
